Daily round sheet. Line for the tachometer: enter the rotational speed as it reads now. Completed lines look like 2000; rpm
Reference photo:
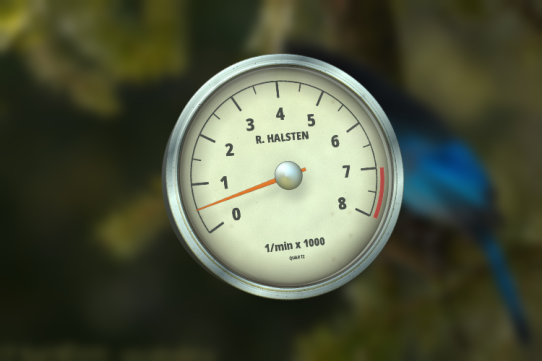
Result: 500; rpm
